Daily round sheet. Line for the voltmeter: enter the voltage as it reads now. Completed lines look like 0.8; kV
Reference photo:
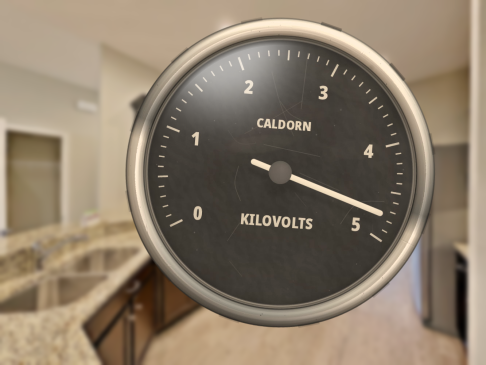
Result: 4.75; kV
